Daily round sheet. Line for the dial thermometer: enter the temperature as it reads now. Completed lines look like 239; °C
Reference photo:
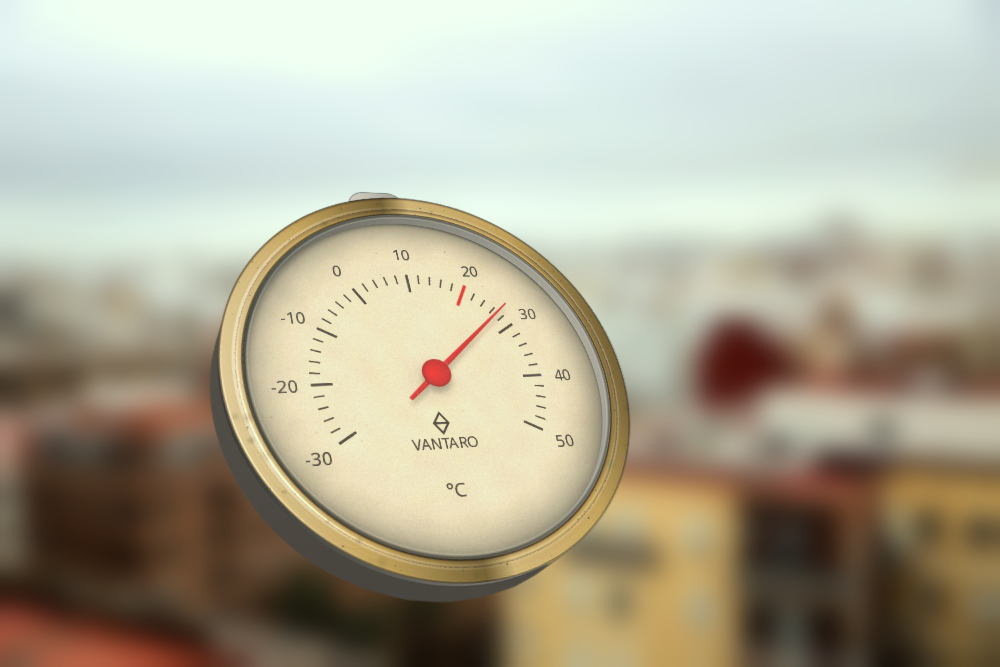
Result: 27; °C
